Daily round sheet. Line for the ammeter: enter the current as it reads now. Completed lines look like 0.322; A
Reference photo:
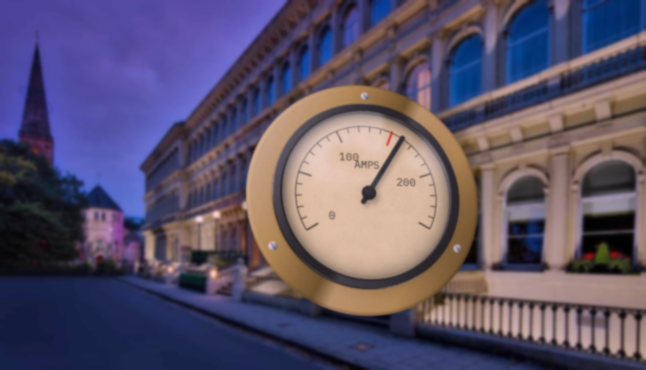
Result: 160; A
